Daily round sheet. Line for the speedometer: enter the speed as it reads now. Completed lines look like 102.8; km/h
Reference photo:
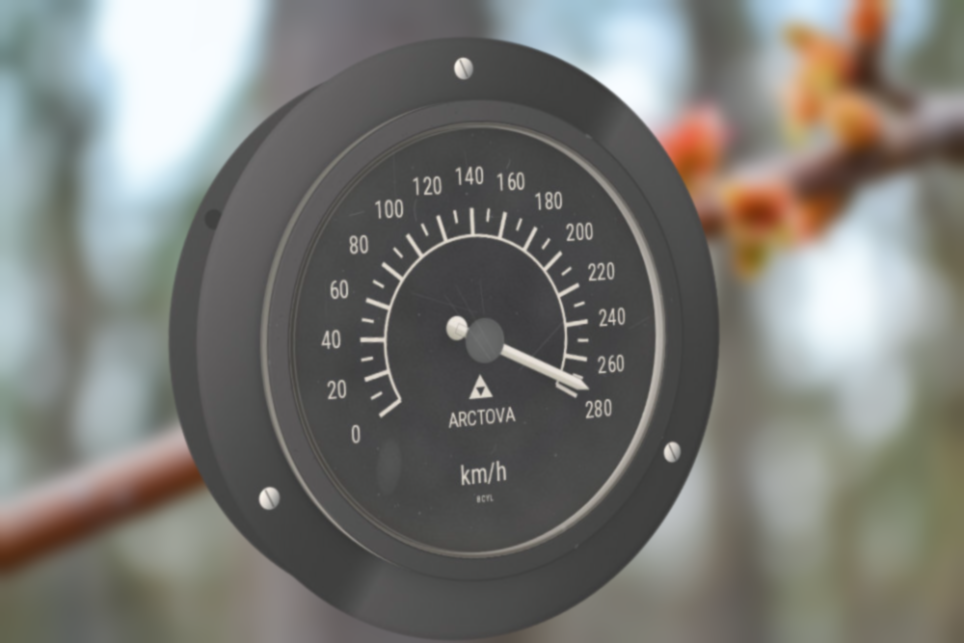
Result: 275; km/h
